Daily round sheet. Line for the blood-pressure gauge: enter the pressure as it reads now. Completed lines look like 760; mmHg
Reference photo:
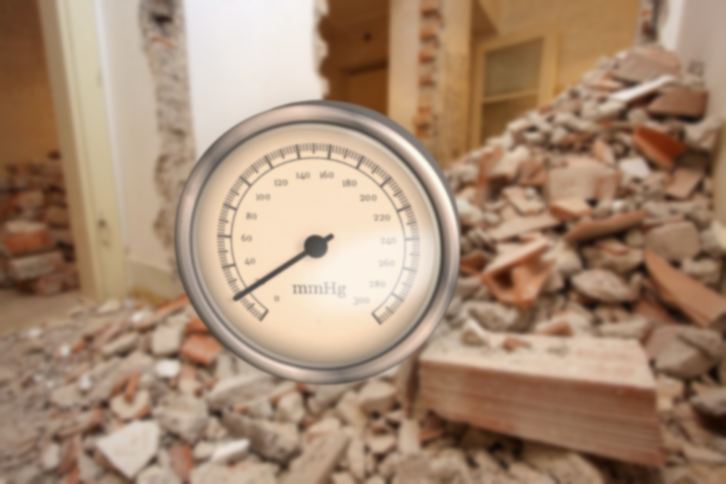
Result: 20; mmHg
